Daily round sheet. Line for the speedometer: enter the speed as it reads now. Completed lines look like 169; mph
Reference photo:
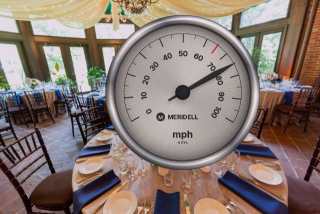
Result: 75; mph
